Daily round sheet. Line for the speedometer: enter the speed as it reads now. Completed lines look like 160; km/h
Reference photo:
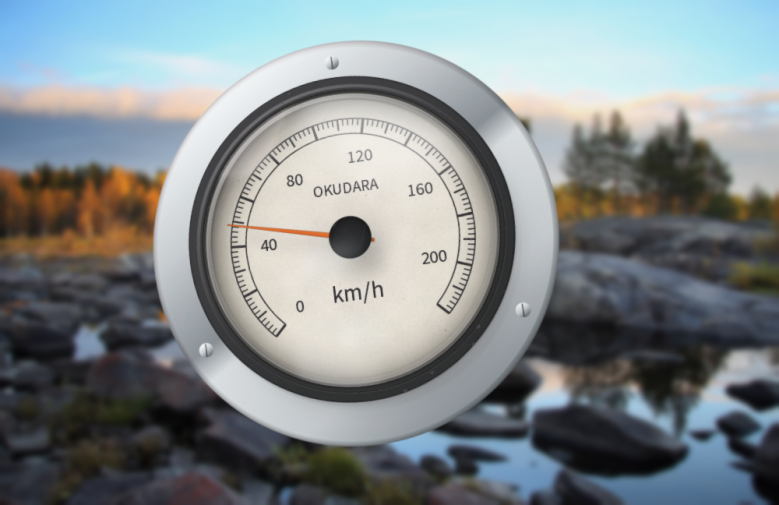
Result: 48; km/h
